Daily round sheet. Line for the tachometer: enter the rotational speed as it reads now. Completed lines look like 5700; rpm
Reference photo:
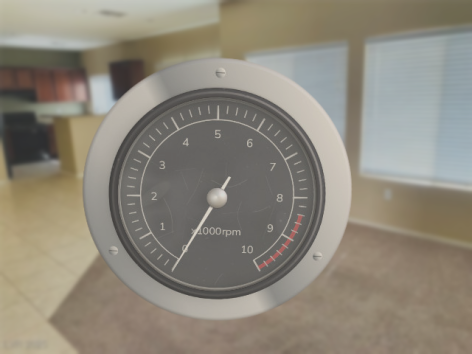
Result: 0; rpm
